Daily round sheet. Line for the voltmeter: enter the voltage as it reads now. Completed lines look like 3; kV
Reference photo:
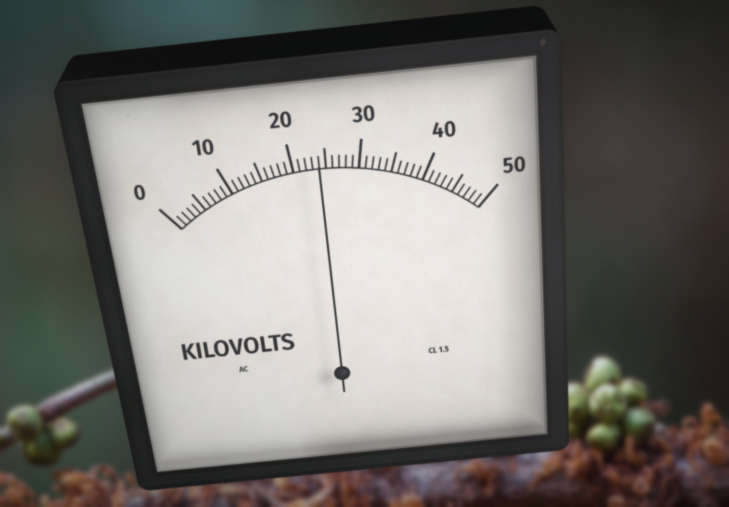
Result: 24; kV
